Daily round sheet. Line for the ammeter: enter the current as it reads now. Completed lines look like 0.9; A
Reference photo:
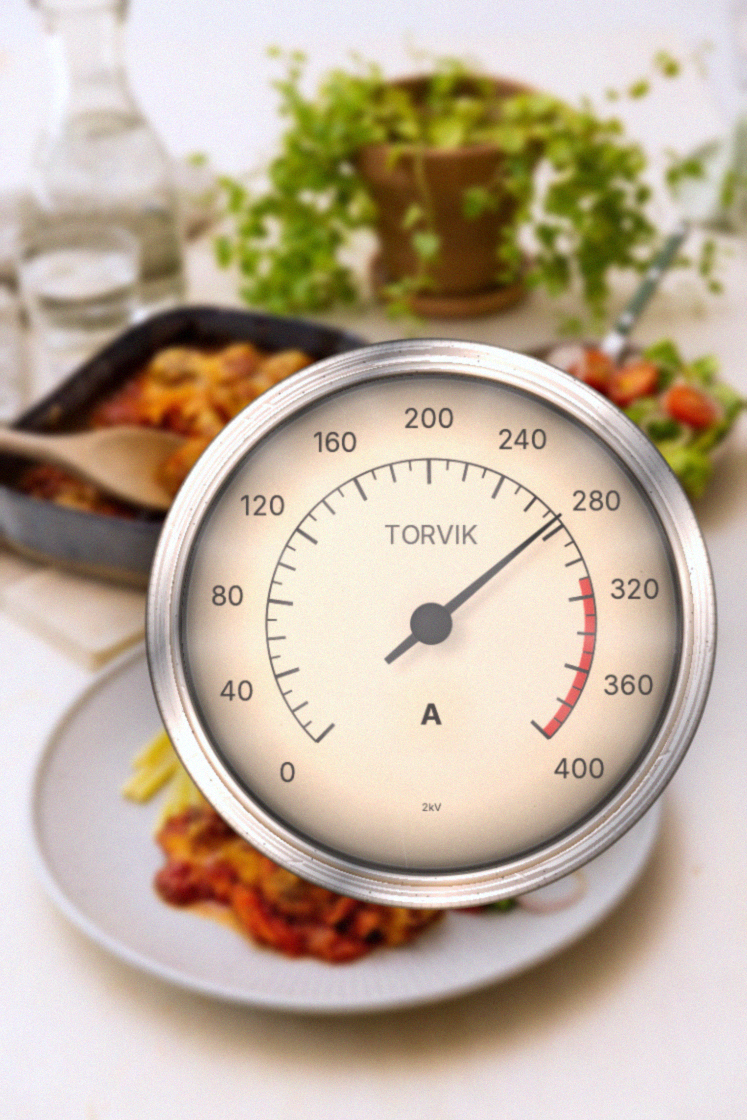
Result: 275; A
